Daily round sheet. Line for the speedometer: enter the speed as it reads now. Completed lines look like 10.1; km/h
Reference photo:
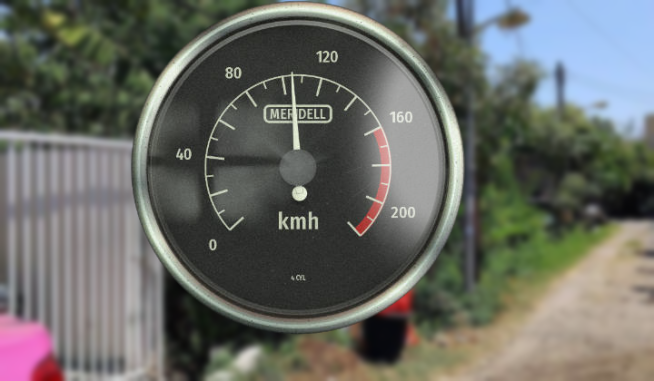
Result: 105; km/h
